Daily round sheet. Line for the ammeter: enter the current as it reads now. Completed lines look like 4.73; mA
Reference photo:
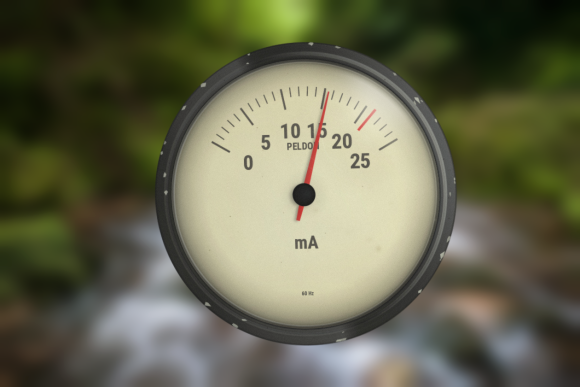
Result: 15.5; mA
